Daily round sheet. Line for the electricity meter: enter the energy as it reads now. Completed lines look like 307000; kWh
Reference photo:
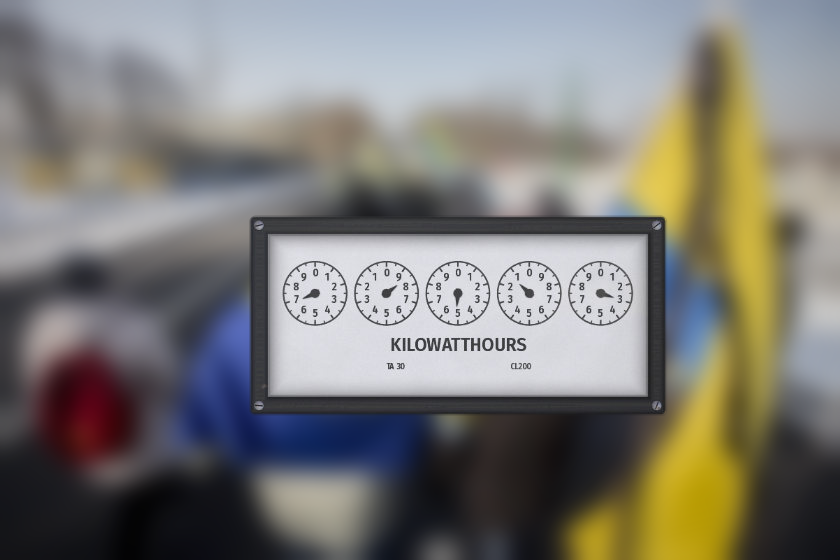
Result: 68513; kWh
